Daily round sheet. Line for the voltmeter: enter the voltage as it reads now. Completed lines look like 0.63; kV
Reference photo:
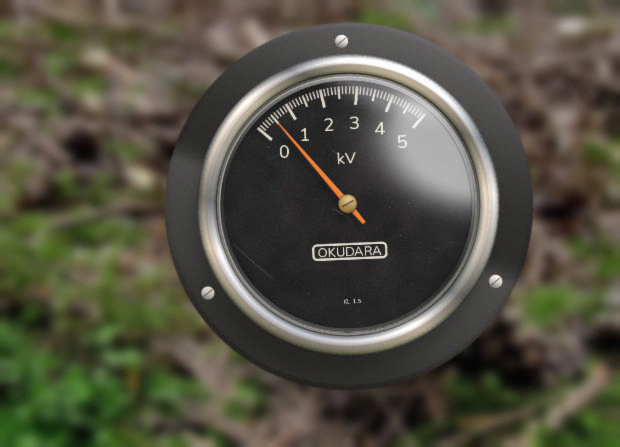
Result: 0.5; kV
